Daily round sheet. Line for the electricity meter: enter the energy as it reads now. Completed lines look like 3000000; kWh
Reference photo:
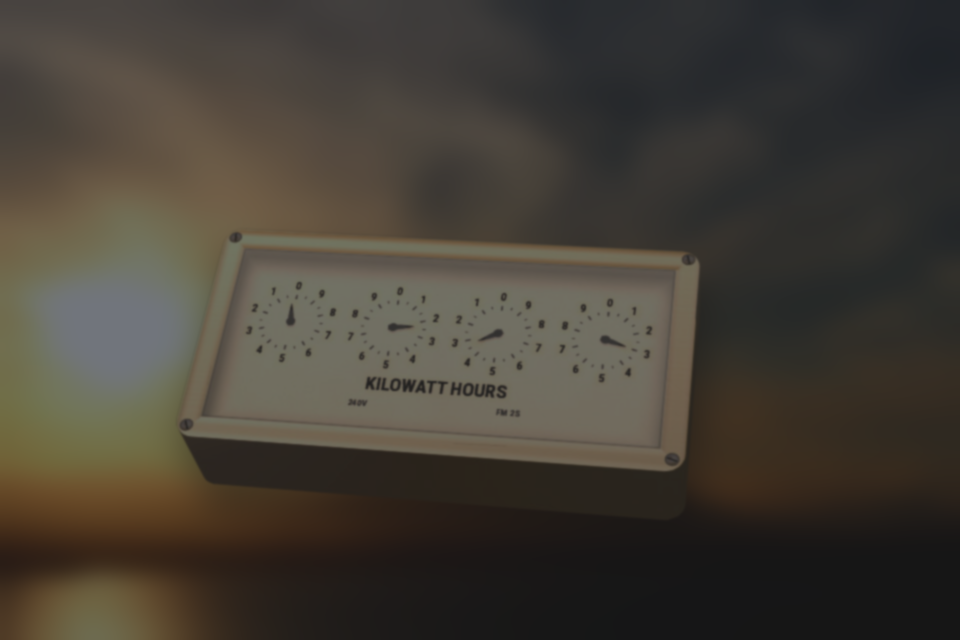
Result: 233; kWh
